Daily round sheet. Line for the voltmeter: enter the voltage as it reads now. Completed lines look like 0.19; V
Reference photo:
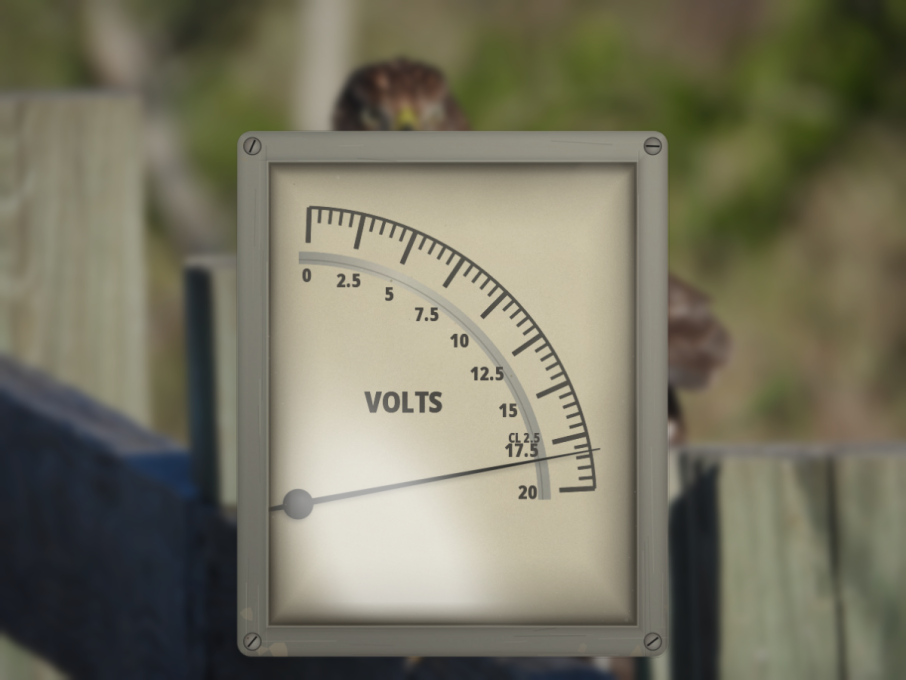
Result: 18.25; V
